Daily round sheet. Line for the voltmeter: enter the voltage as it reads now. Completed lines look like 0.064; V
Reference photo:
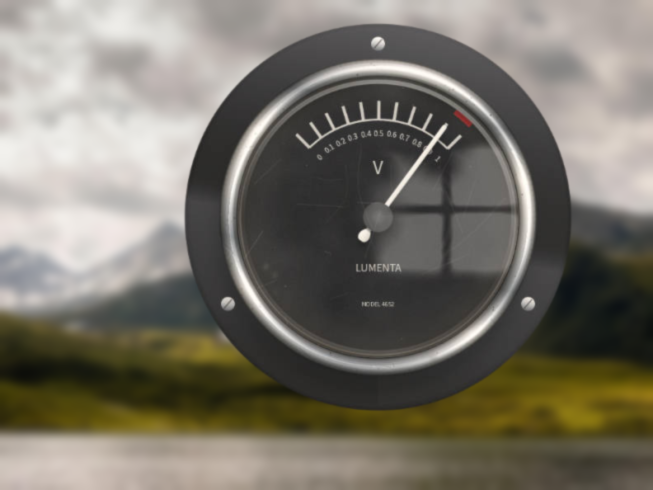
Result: 0.9; V
